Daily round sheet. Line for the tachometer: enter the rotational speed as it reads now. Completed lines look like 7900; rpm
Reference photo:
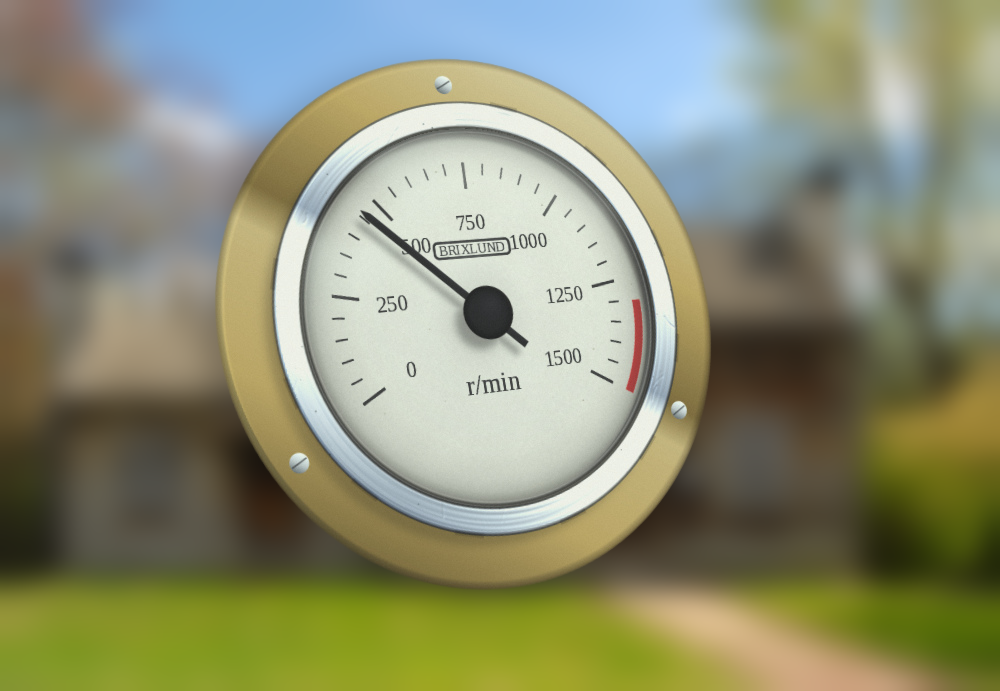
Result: 450; rpm
